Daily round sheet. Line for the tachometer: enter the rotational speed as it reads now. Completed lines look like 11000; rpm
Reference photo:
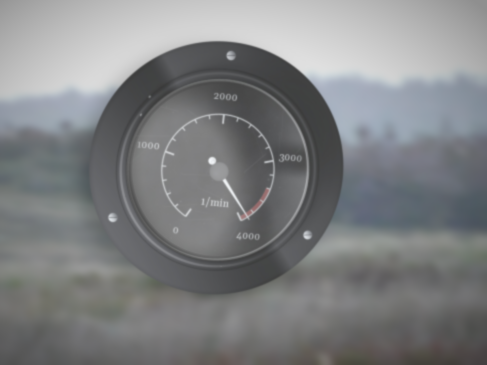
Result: 3900; rpm
